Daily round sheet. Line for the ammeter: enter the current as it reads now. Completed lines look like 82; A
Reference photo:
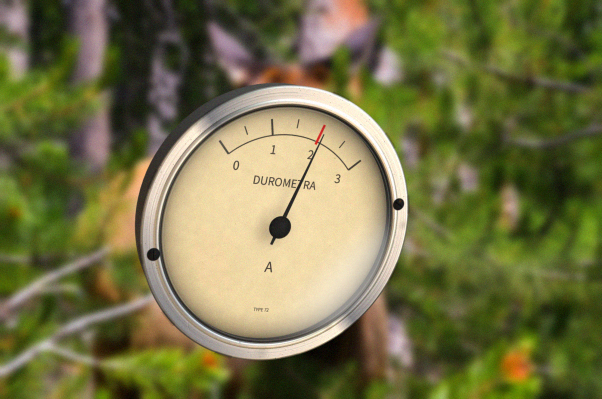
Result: 2; A
